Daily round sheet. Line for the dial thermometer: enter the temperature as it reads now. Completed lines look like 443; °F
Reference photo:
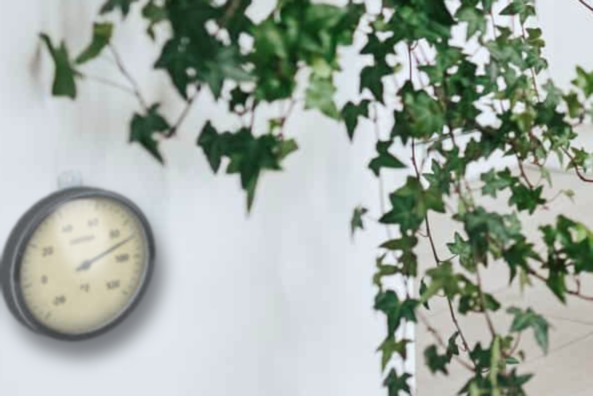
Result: 88; °F
